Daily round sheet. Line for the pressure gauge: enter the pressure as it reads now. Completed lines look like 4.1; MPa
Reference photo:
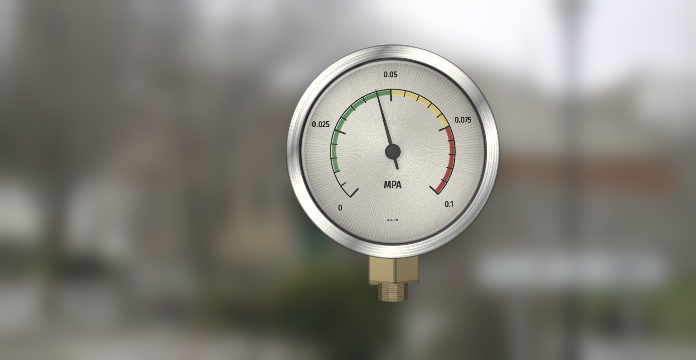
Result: 0.045; MPa
